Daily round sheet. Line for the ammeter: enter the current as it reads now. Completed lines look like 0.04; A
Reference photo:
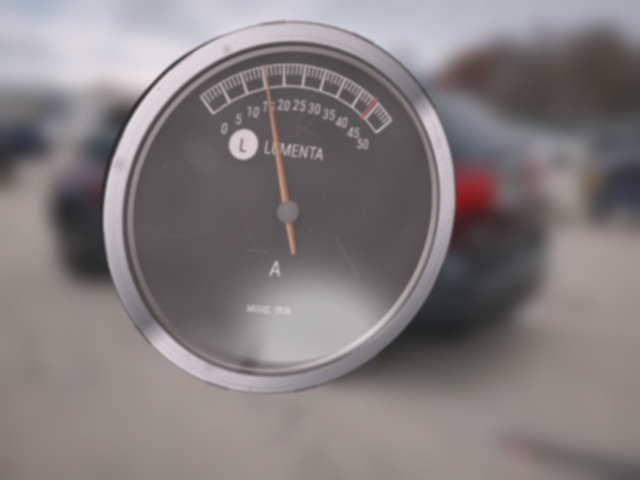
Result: 15; A
